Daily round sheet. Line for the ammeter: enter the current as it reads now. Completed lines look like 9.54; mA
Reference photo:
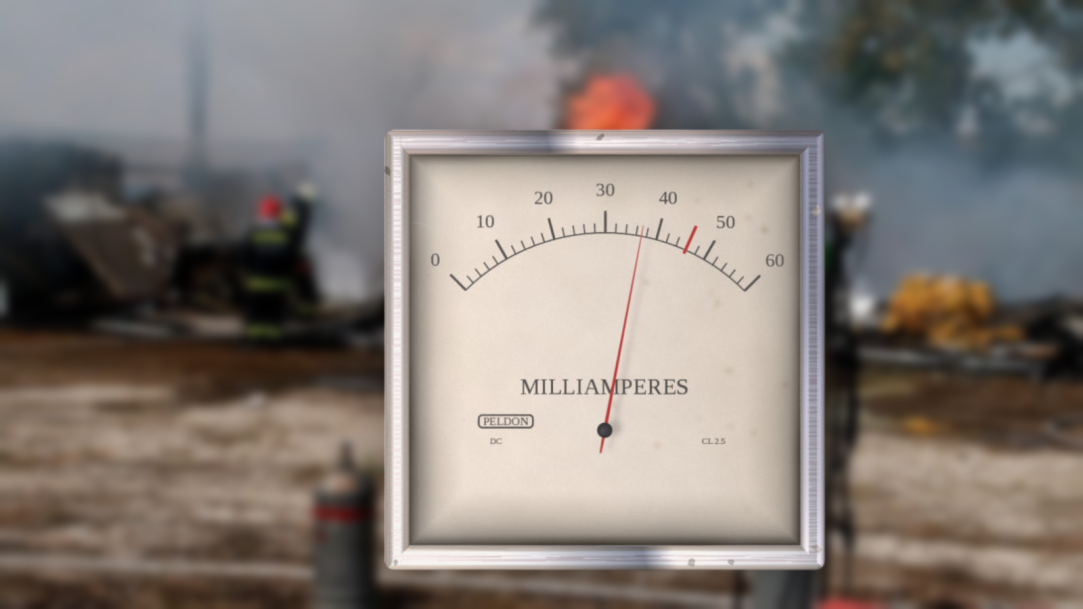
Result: 37; mA
